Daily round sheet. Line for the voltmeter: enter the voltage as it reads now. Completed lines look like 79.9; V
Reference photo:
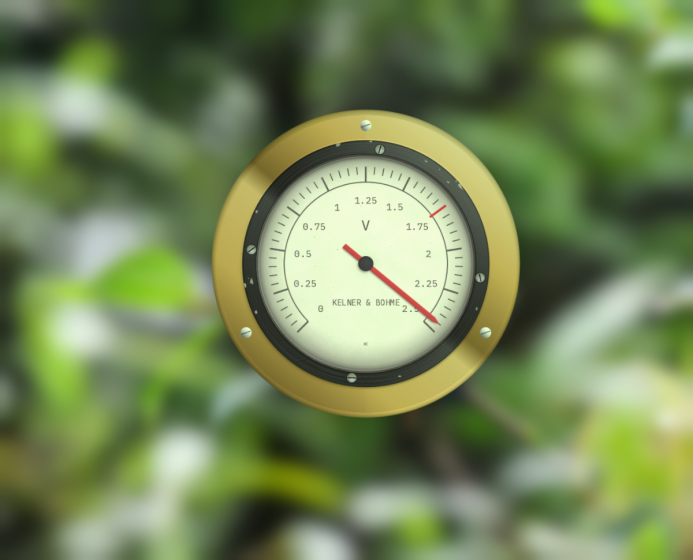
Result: 2.45; V
